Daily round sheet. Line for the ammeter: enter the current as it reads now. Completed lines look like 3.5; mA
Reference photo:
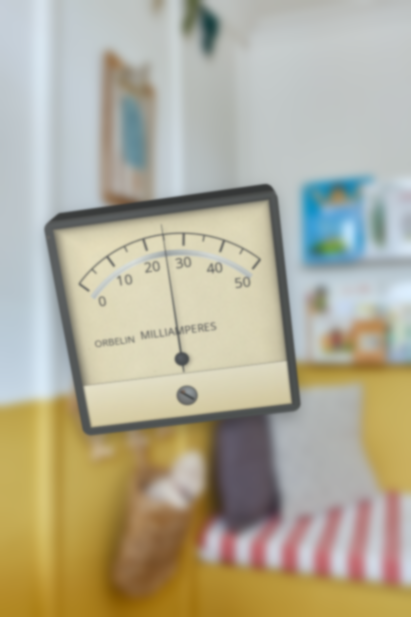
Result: 25; mA
